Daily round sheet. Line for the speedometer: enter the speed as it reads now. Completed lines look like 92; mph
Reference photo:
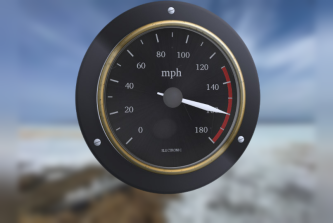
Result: 160; mph
